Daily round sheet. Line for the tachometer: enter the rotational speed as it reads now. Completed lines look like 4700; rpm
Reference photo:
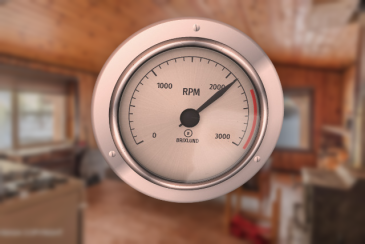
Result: 2100; rpm
